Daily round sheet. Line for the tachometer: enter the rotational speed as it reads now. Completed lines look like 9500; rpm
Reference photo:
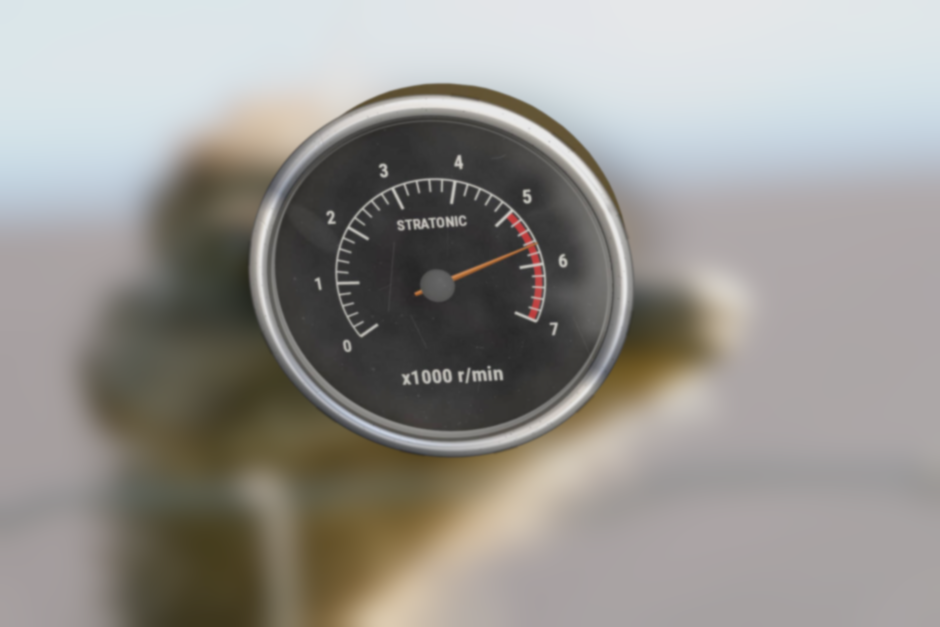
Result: 5600; rpm
